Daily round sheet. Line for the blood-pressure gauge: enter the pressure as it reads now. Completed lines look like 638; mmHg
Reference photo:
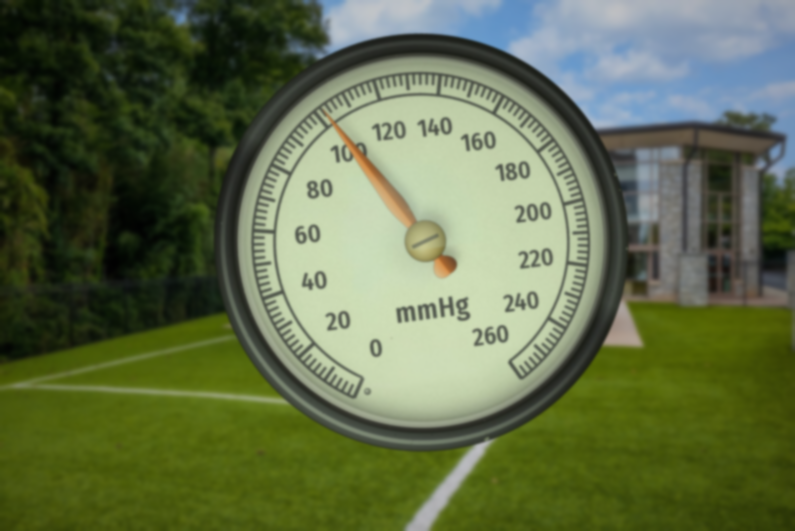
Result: 102; mmHg
